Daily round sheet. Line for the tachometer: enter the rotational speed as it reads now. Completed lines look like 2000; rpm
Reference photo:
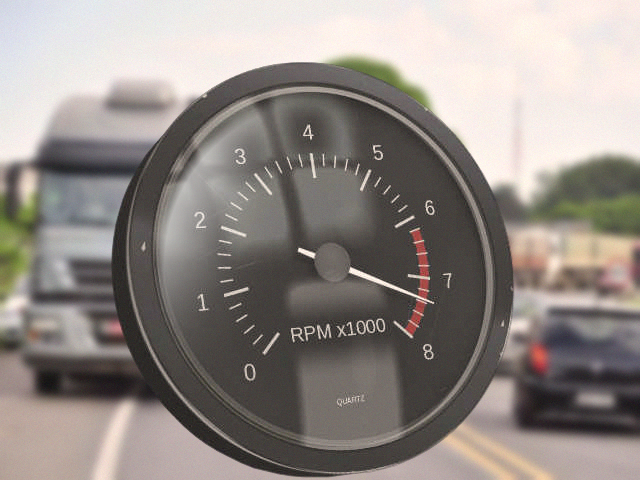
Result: 7400; rpm
